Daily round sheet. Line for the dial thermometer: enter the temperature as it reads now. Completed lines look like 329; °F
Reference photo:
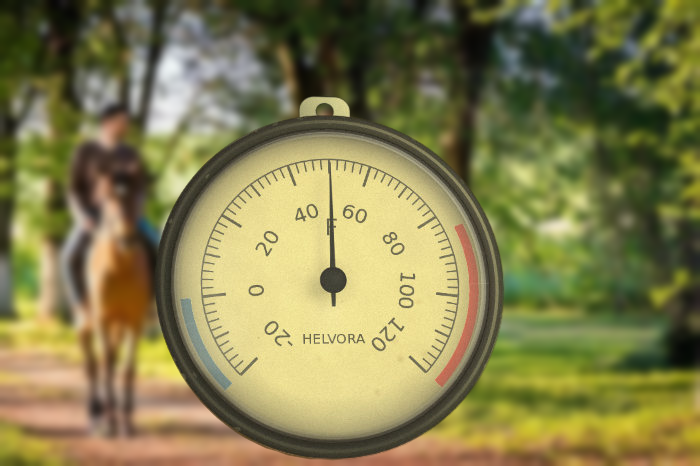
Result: 50; °F
